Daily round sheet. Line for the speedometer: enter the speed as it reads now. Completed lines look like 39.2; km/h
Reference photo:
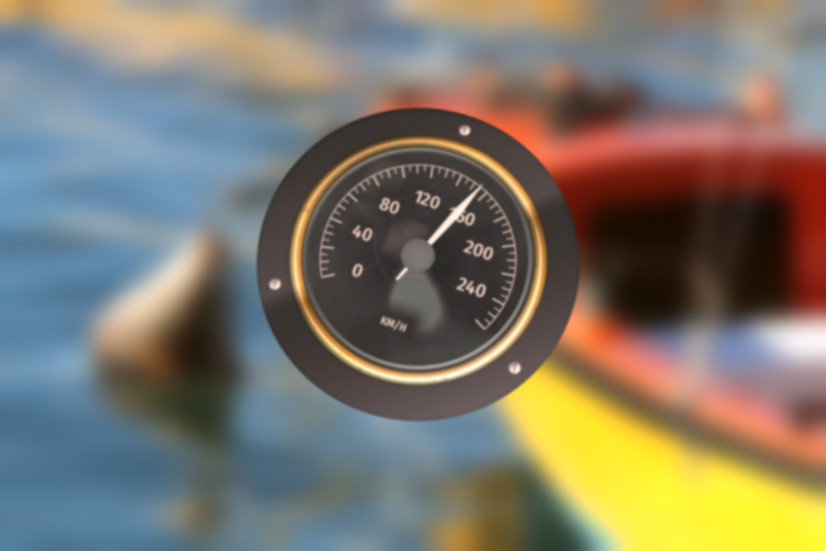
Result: 155; km/h
